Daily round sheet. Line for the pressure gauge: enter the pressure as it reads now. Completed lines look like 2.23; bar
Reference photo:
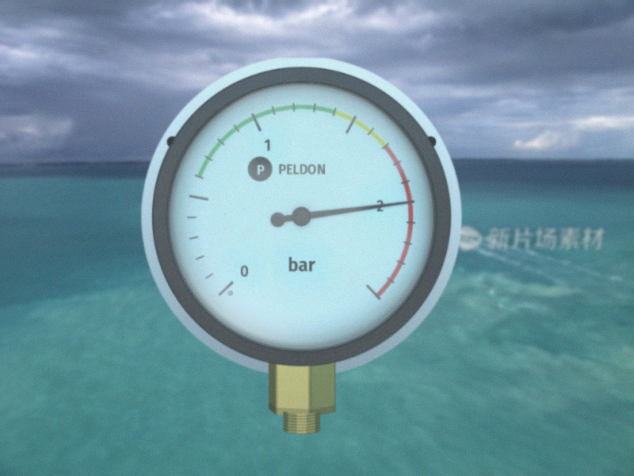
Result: 2; bar
